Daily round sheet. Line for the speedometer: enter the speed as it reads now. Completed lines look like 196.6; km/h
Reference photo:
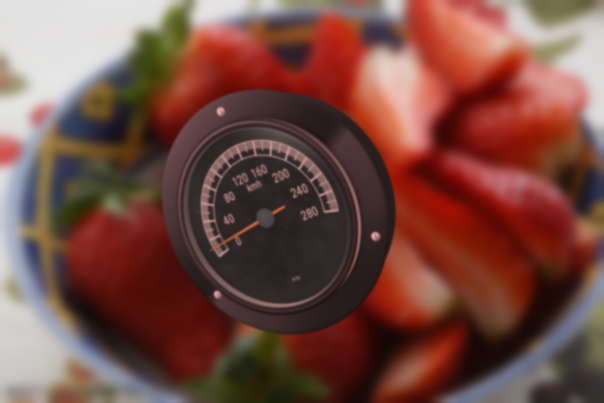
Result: 10; km/h
